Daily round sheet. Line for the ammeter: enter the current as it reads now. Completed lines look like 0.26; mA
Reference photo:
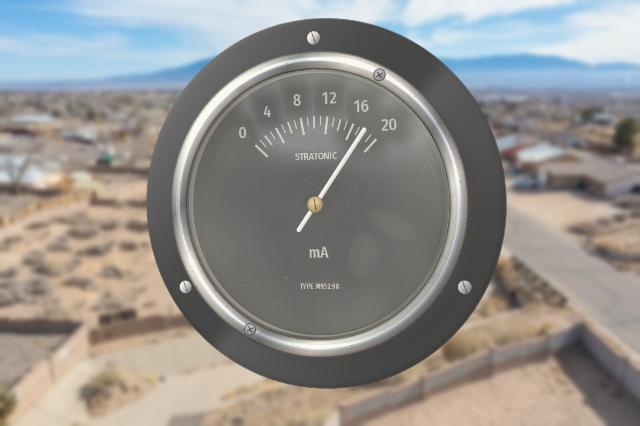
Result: 18; mA
